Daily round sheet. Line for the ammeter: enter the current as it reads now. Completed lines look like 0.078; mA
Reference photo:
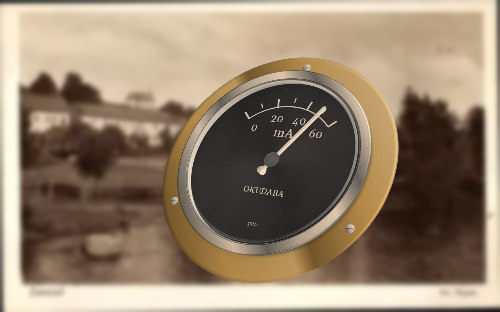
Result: 50; mA
